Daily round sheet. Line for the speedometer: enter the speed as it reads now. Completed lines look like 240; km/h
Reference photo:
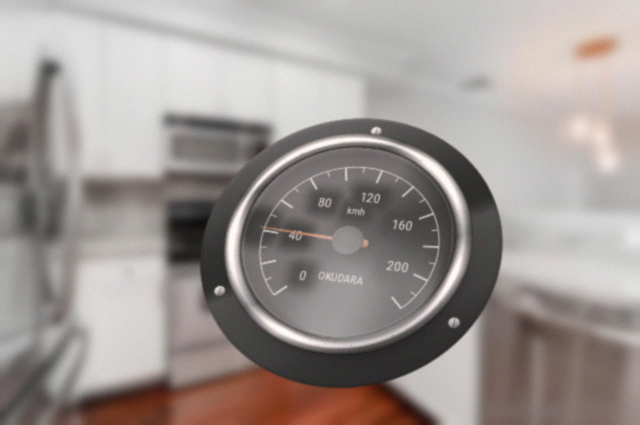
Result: 40; km/h
